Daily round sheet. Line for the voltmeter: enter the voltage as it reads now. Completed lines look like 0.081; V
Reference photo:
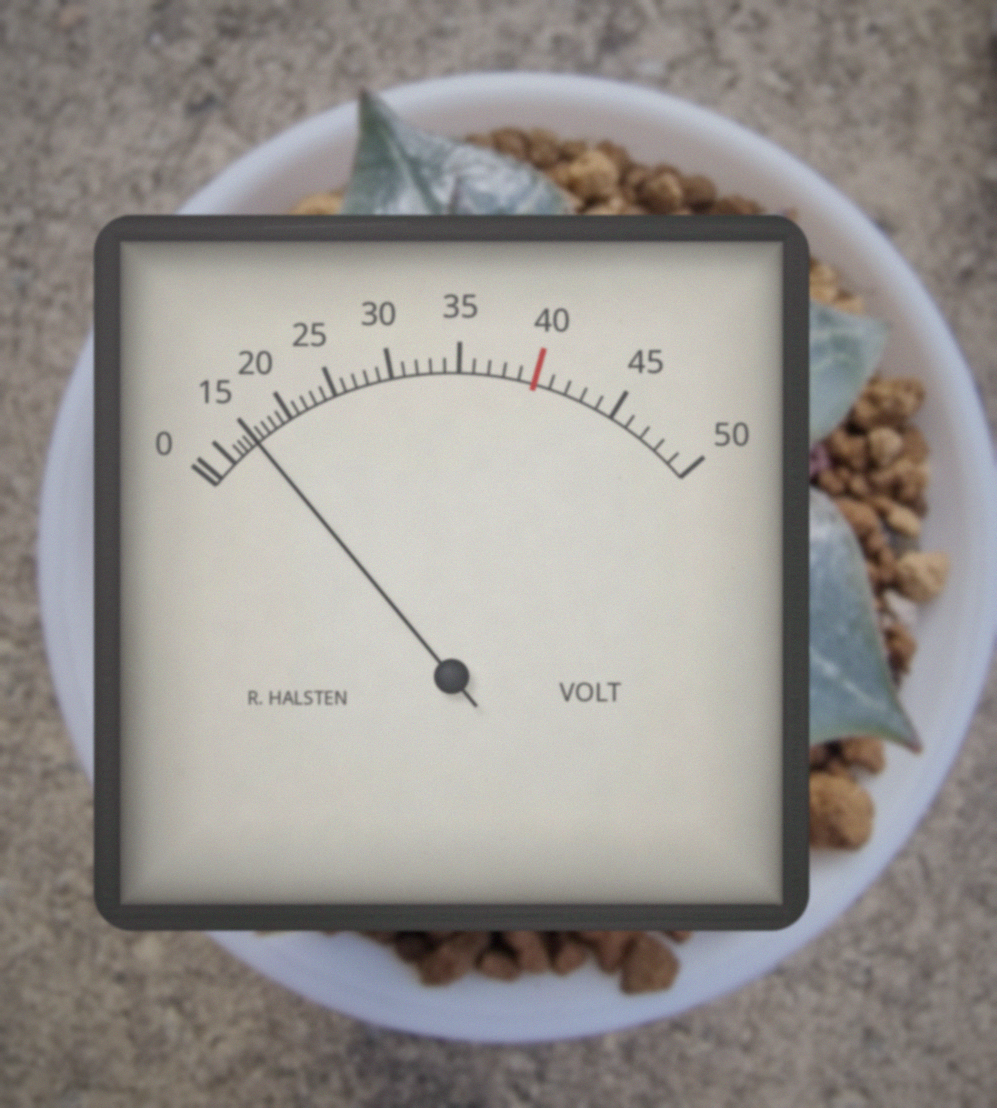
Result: 15; V
